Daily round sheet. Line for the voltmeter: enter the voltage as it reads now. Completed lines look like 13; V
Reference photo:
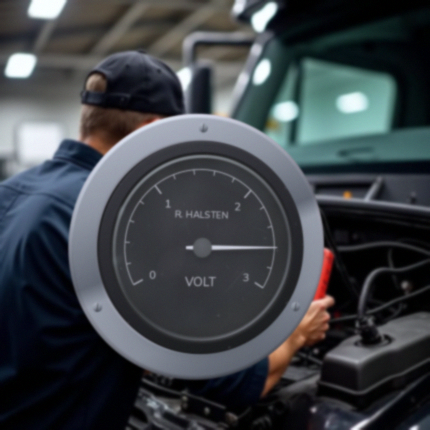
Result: 2.6; V
